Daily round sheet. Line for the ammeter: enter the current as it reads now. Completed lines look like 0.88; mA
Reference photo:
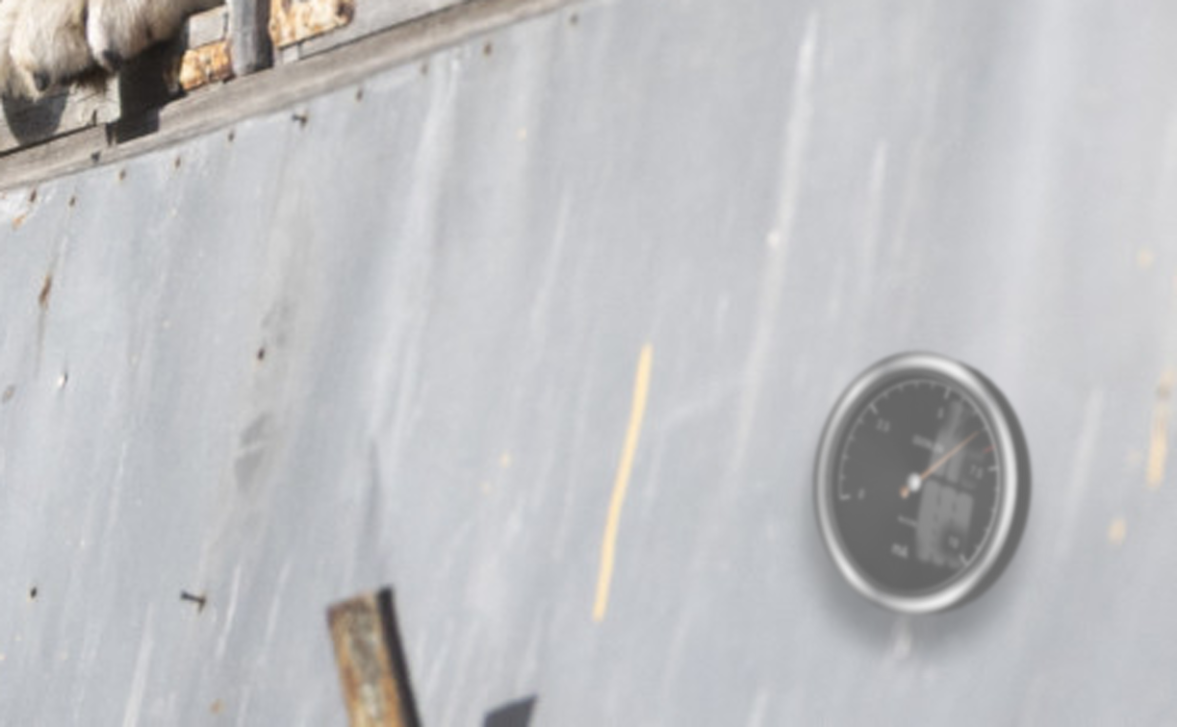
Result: 6.5; mA
